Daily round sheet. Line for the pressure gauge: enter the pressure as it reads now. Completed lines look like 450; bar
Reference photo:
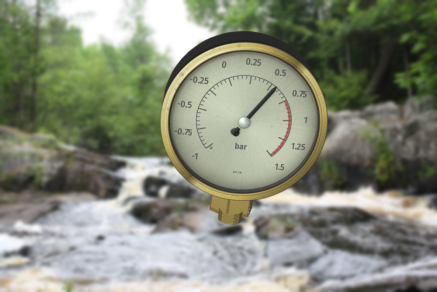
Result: 0.55; bar
